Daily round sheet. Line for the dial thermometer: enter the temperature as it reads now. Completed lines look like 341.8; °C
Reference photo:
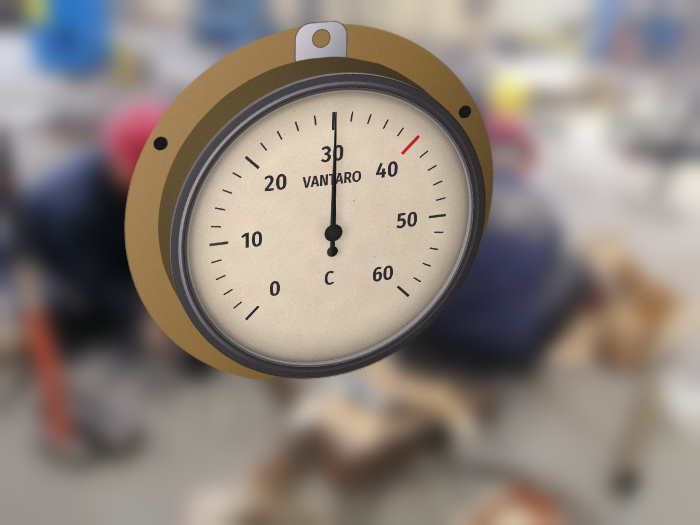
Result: 30; °C
